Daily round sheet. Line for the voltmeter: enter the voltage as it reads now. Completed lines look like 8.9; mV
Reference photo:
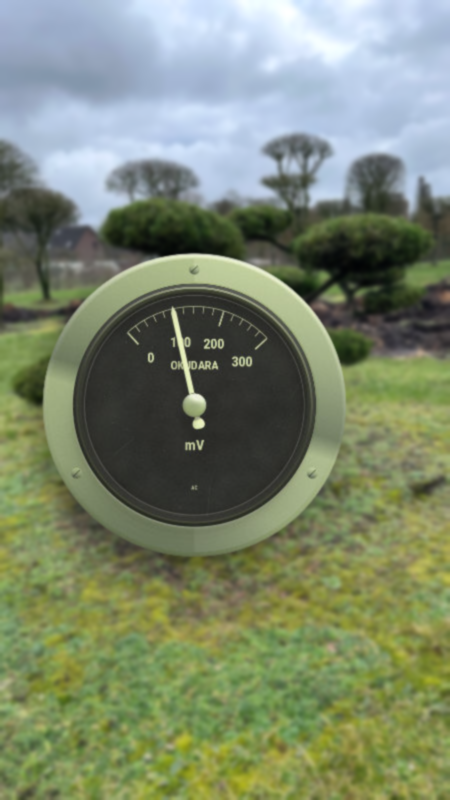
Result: 100; mV
